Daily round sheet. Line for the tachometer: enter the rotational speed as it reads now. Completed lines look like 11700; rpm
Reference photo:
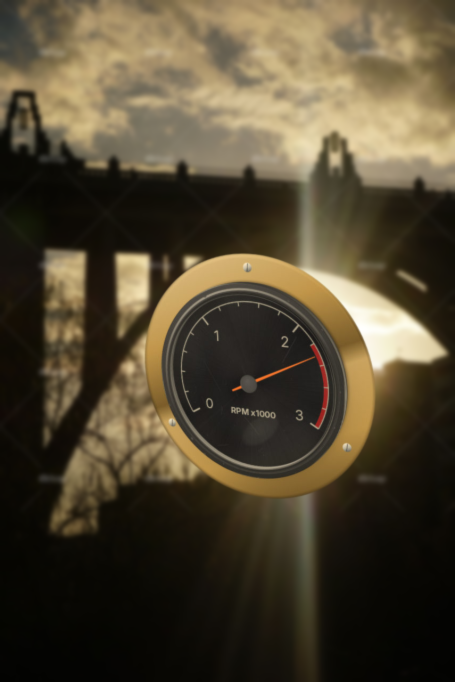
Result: 2300; rpm
